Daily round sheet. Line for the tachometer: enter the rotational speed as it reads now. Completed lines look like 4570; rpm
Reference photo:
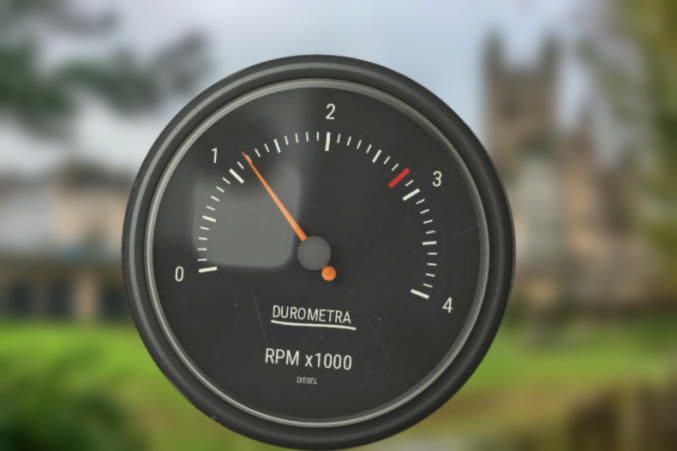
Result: 1200; rpm
